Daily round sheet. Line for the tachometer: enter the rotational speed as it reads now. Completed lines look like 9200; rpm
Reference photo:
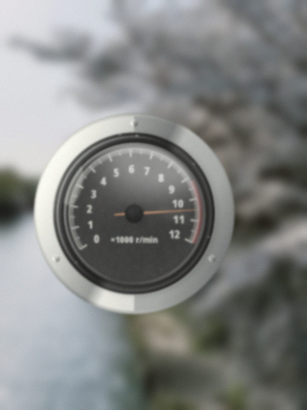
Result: 10500; rpm
